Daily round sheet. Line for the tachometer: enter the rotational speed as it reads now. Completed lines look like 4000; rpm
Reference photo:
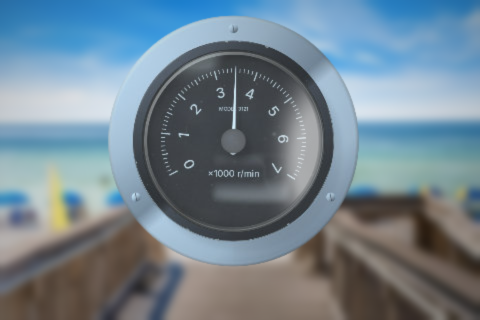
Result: 3500; rpm
